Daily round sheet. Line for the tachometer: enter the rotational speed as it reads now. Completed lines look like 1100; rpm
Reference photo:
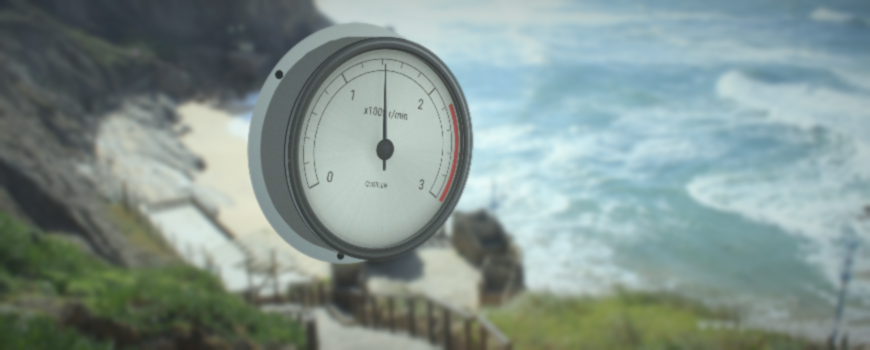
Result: 1400; rpm
